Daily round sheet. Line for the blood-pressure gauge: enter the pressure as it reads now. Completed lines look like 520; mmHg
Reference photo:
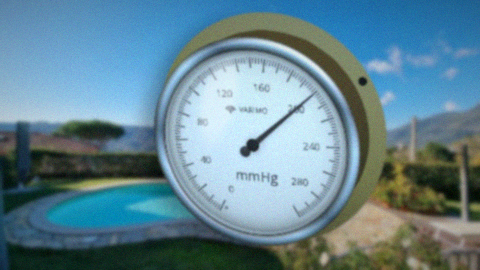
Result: 200; mmHg
